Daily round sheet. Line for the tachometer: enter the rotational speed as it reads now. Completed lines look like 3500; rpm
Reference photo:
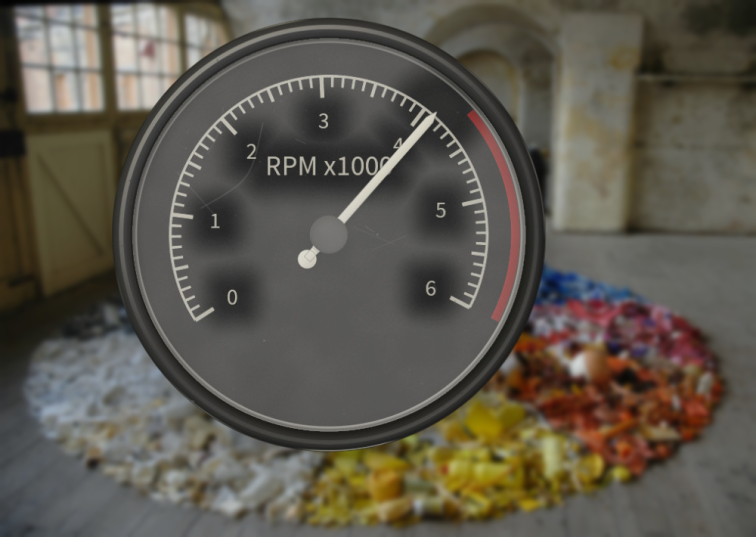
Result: 4100; rpm
